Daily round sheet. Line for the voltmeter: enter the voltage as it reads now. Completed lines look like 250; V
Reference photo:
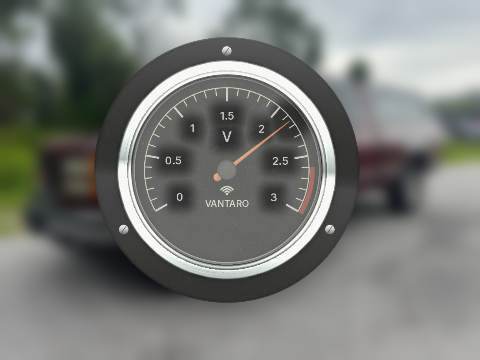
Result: 2.15; V
